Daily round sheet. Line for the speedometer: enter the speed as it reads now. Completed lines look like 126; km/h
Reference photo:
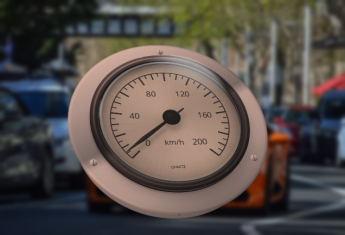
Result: 5; km/h
